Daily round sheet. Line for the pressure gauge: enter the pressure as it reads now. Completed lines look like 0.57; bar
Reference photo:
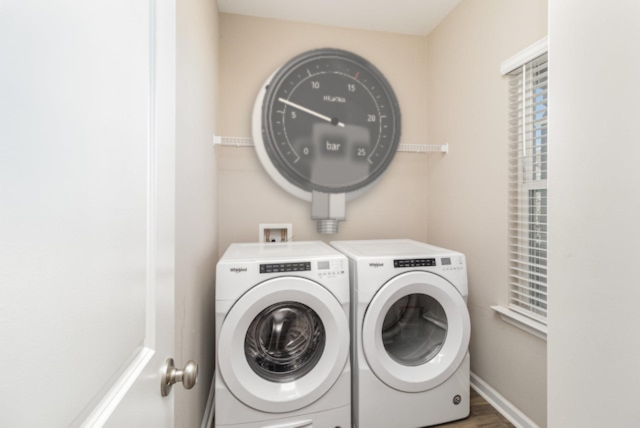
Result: 6; bar
